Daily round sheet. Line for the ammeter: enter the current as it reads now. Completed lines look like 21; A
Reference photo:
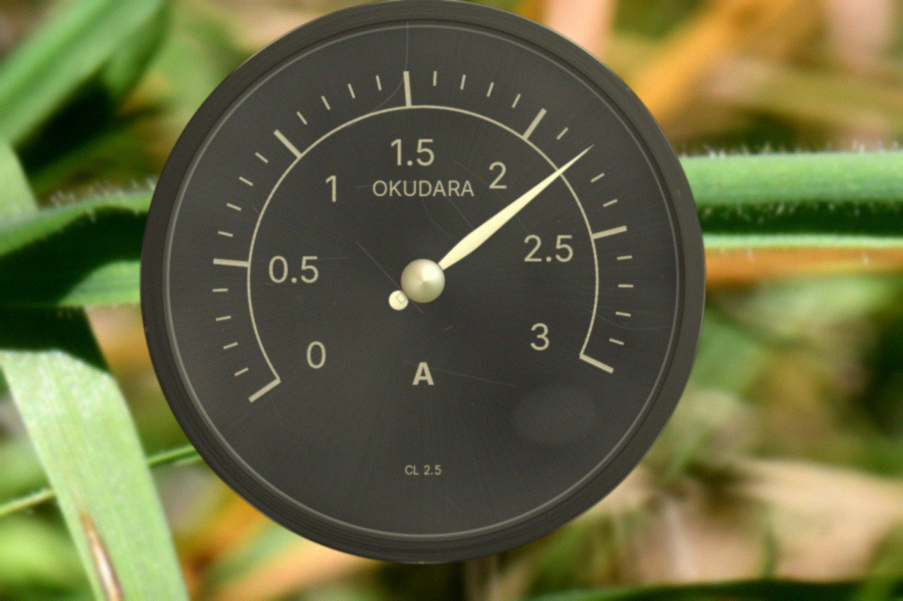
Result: 2.2; A
